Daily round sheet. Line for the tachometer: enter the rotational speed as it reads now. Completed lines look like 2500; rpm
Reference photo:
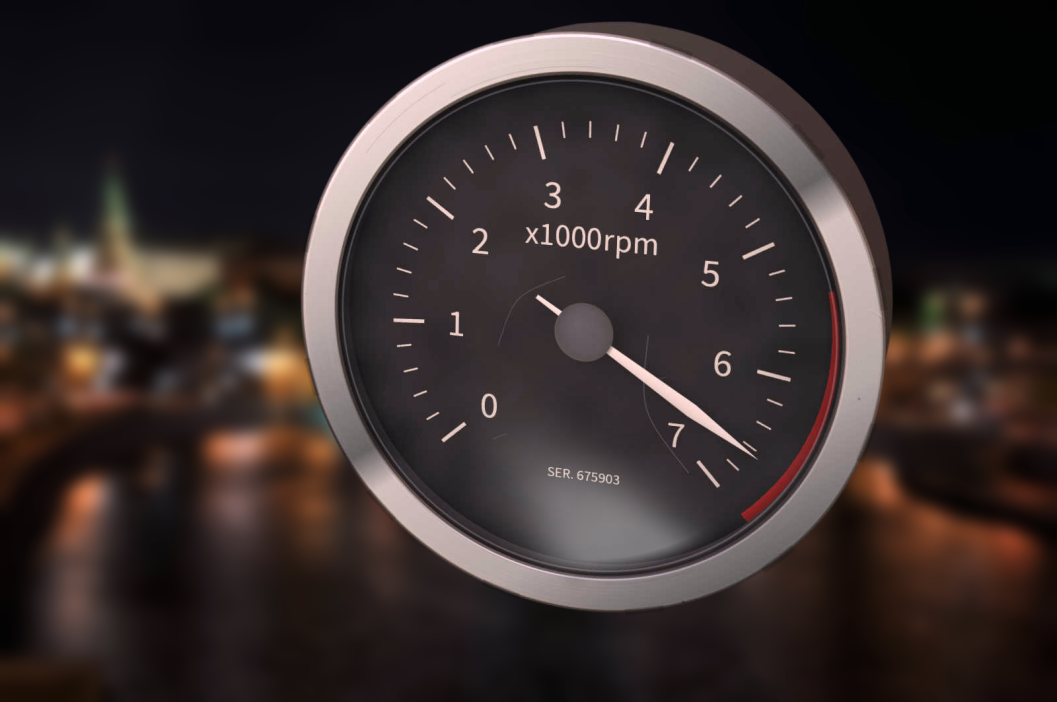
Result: 6600; rpm
